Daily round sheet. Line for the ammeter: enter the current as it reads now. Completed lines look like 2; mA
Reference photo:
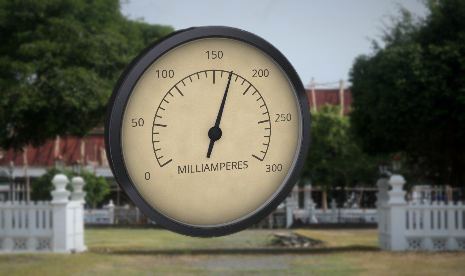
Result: 170; mA
